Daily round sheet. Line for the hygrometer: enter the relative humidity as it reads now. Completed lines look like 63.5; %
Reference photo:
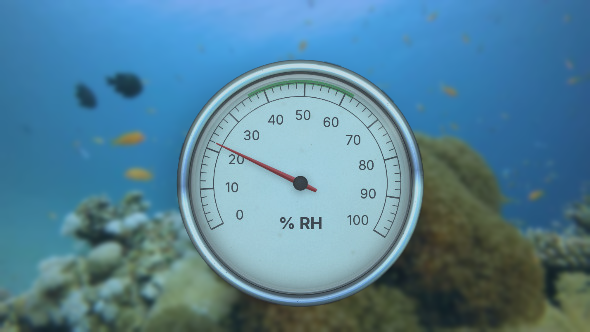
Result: 22; %
